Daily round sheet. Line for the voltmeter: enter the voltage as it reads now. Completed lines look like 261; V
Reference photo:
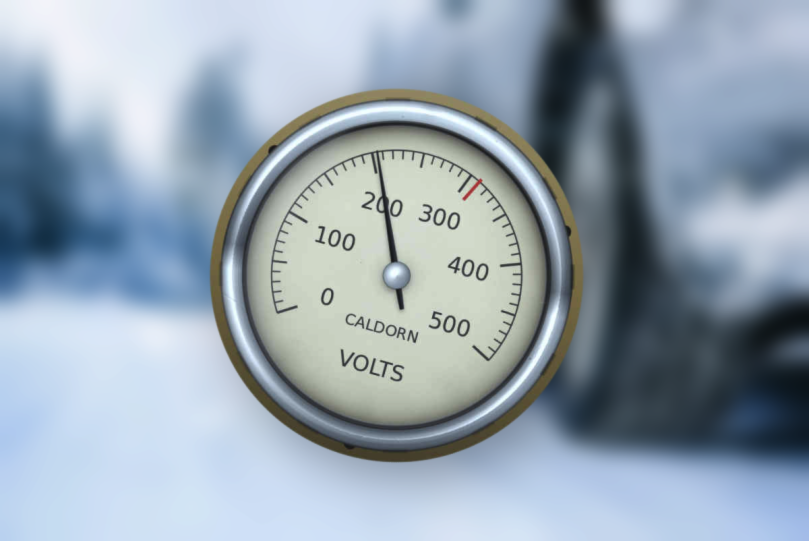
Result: 205; V
